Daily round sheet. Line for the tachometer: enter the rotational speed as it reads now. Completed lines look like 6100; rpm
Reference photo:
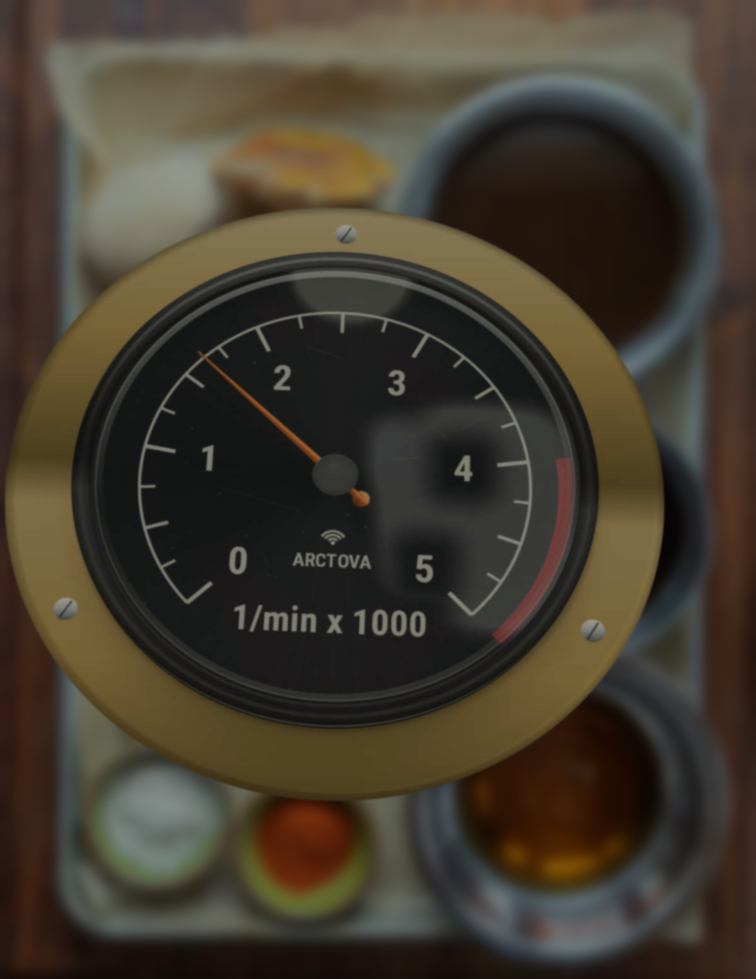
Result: 1625; rpm
